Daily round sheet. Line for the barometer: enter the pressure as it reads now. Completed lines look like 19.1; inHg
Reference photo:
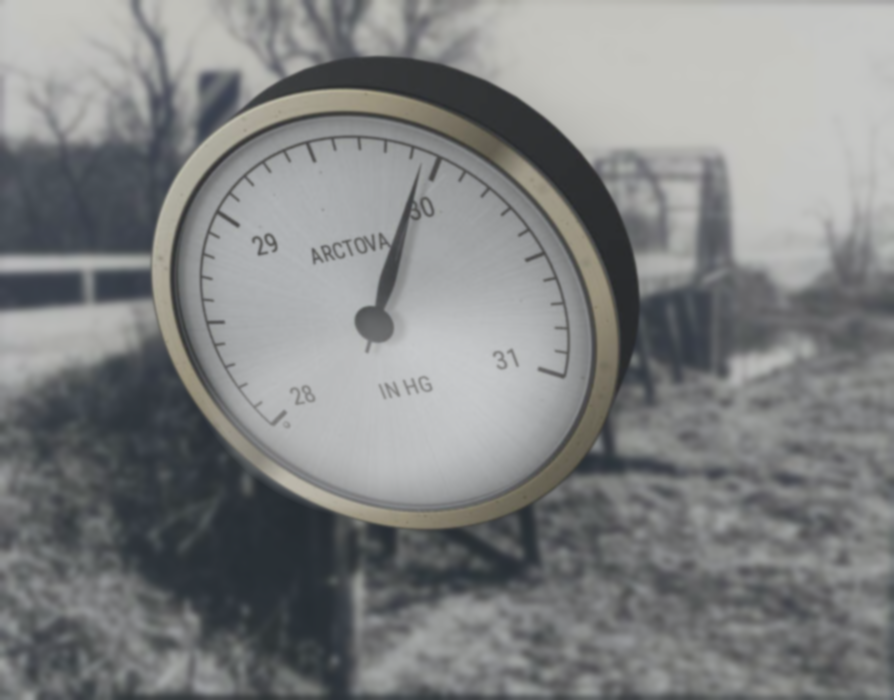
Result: 29.95; inHg
